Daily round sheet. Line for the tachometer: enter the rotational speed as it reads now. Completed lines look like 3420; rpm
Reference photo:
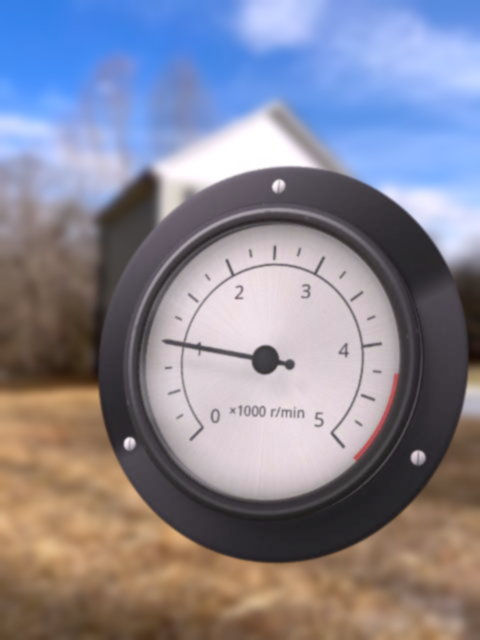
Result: 1000; rpm
